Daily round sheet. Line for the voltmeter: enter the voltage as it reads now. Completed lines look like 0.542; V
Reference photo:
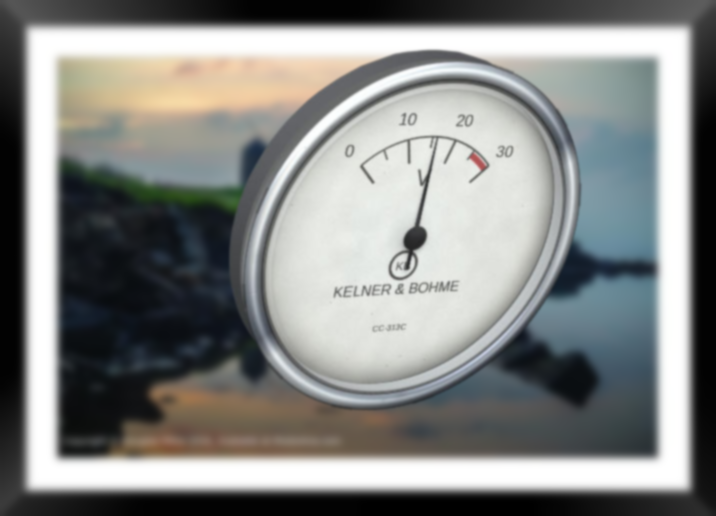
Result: 15; V
